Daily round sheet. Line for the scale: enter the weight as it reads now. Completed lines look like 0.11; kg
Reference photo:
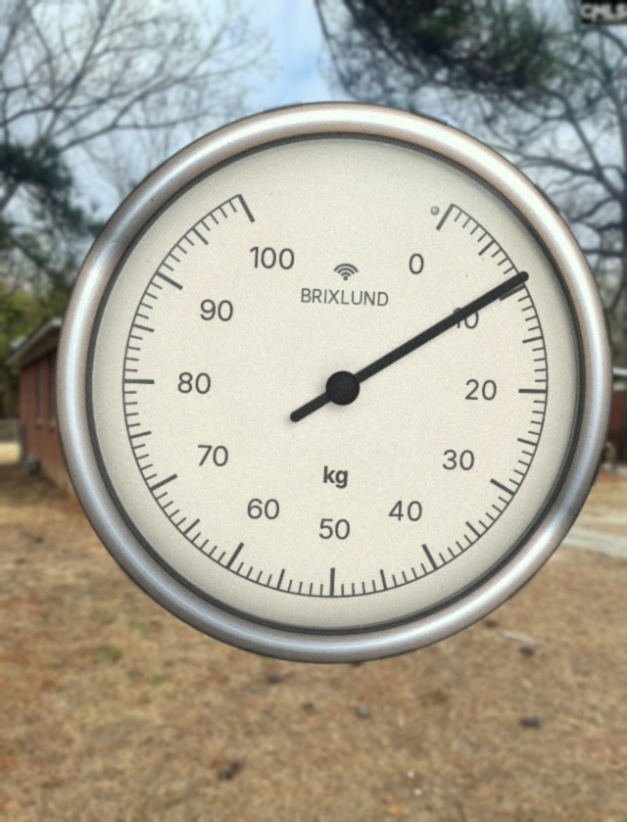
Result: 9; kg
